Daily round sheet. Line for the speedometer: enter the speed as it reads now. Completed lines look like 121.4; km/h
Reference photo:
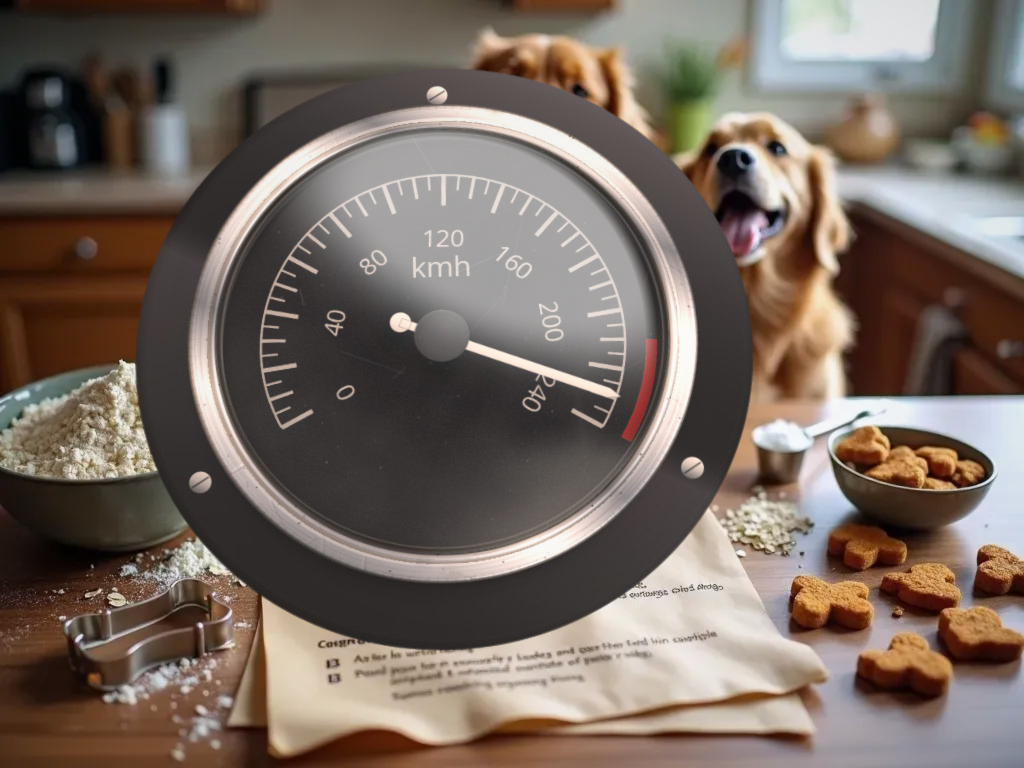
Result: 230; km/h
